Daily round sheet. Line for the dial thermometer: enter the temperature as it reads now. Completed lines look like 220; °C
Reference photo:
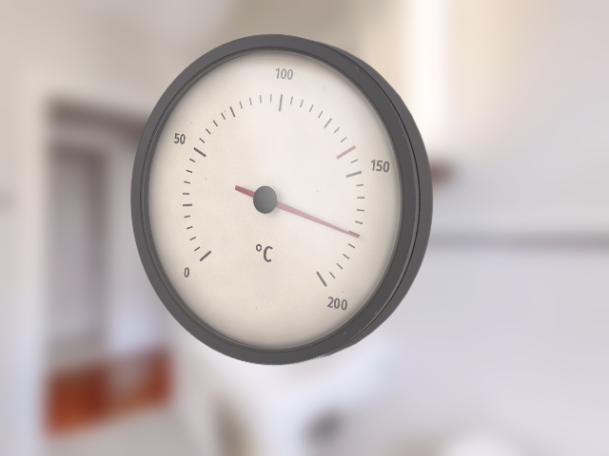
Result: 175; °C
